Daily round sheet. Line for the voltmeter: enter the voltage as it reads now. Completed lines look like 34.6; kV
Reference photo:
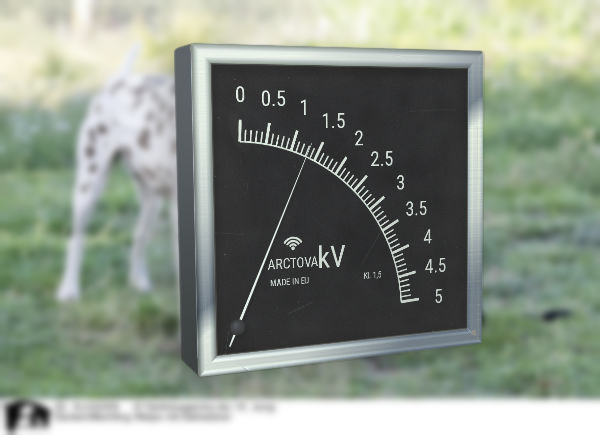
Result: 1.3; kV
